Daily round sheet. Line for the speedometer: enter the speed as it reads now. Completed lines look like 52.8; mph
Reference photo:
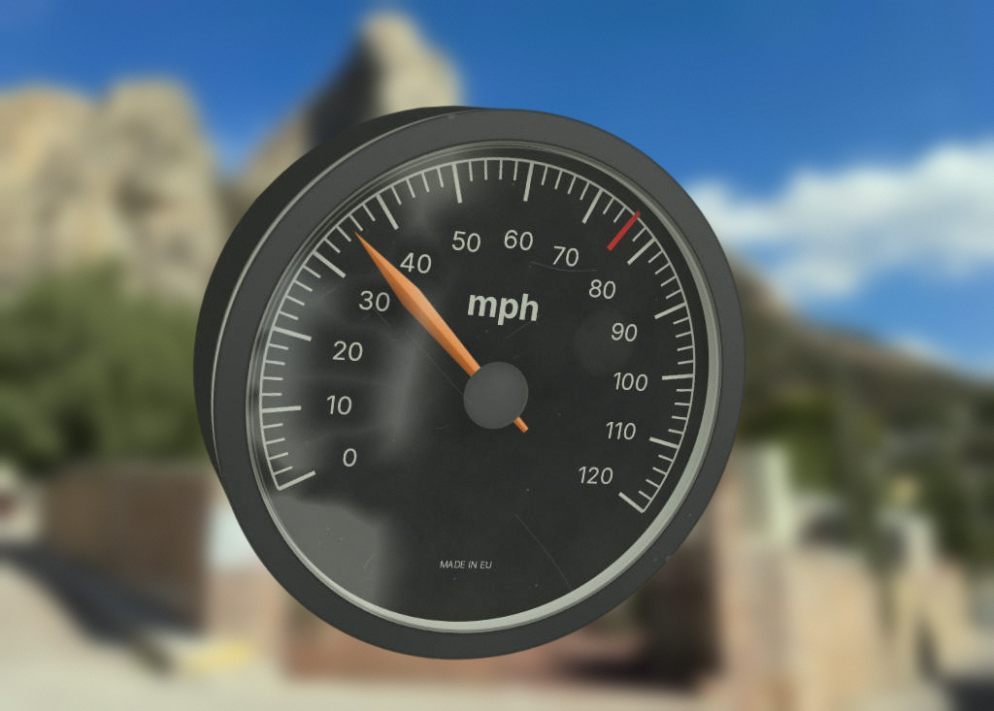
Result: 35; mph
